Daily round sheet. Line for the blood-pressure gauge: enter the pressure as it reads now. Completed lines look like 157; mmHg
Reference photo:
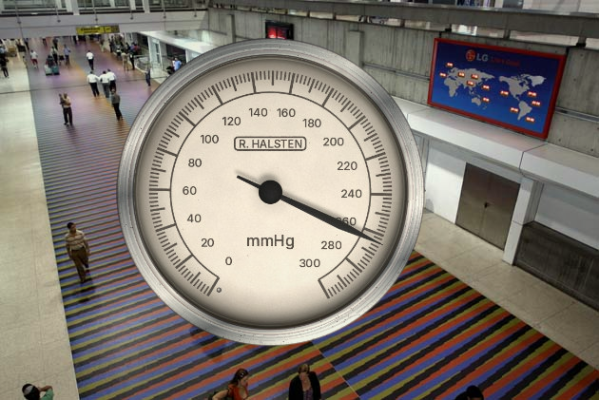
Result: 264; mmHg
